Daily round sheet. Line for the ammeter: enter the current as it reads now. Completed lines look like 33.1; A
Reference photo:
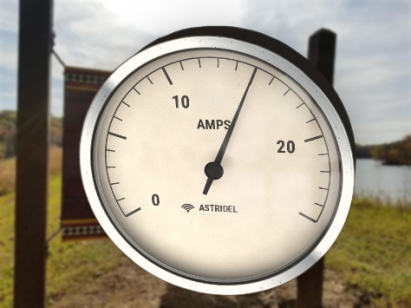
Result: 15; A
